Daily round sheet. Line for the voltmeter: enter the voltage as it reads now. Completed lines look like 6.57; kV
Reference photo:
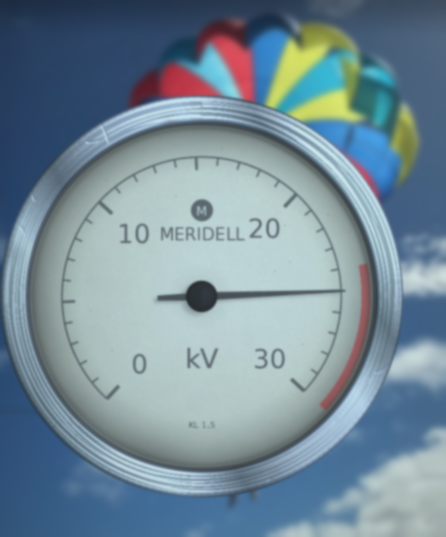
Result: 25; kV
